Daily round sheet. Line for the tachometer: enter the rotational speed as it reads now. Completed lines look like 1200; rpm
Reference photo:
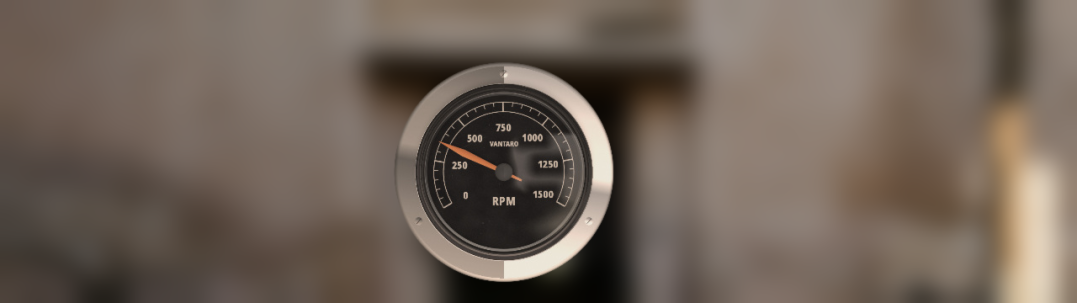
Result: 350; rpm
